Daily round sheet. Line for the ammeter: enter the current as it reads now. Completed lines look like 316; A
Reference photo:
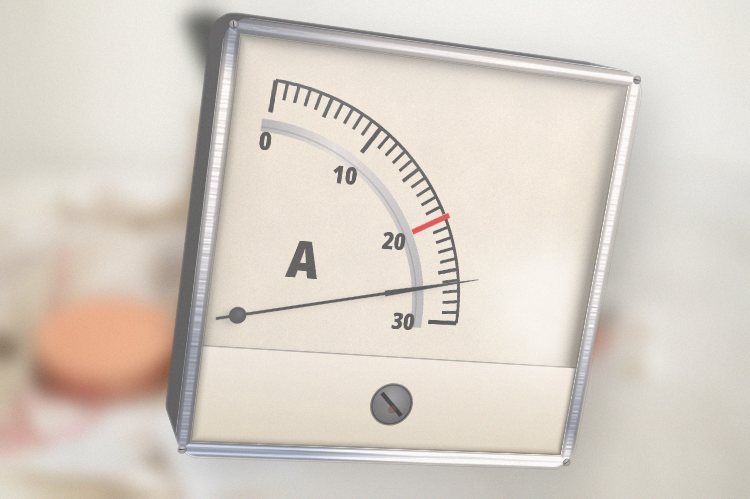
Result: 26; A
